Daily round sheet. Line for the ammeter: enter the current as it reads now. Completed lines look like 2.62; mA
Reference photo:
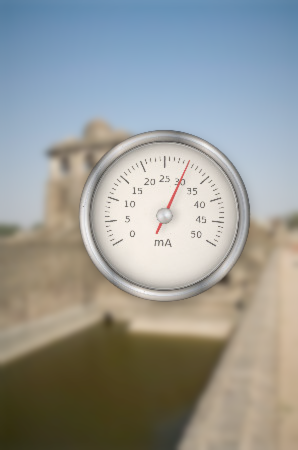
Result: 30; mA
